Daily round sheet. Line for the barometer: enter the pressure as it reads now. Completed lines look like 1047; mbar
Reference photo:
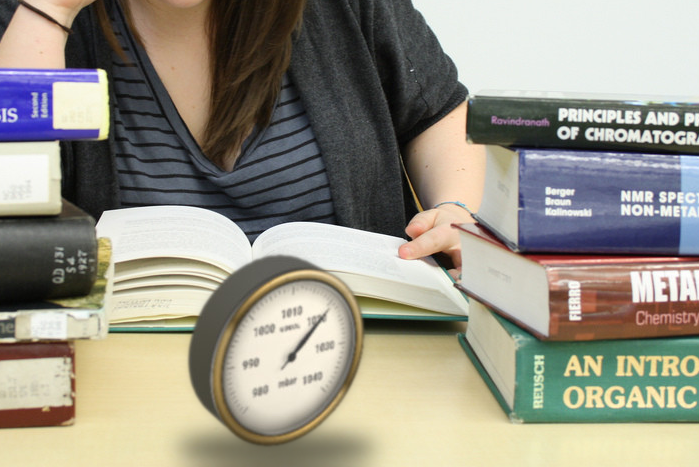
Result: 1020; mbar
